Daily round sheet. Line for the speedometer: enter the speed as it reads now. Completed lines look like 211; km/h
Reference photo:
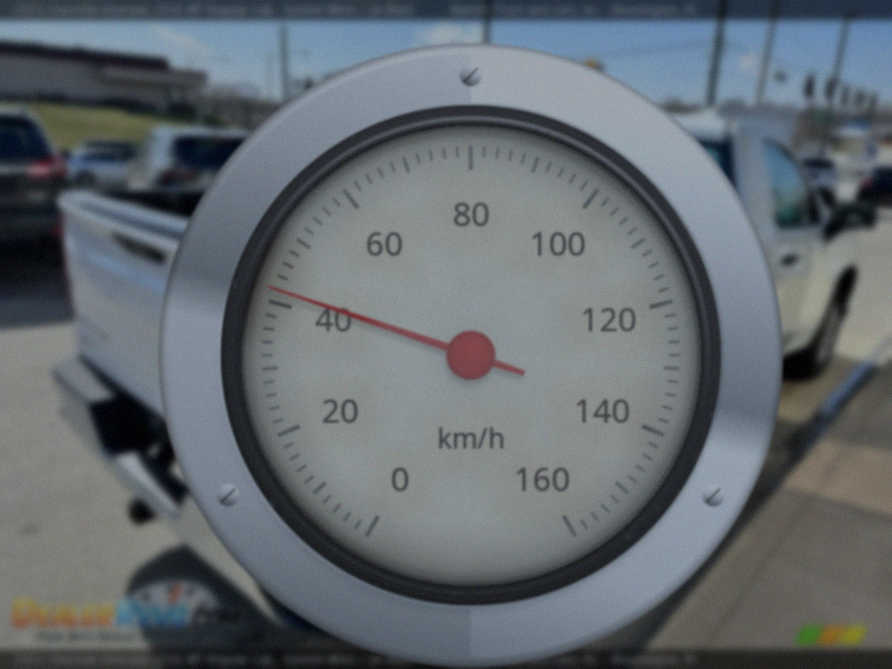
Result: 42; km/h
